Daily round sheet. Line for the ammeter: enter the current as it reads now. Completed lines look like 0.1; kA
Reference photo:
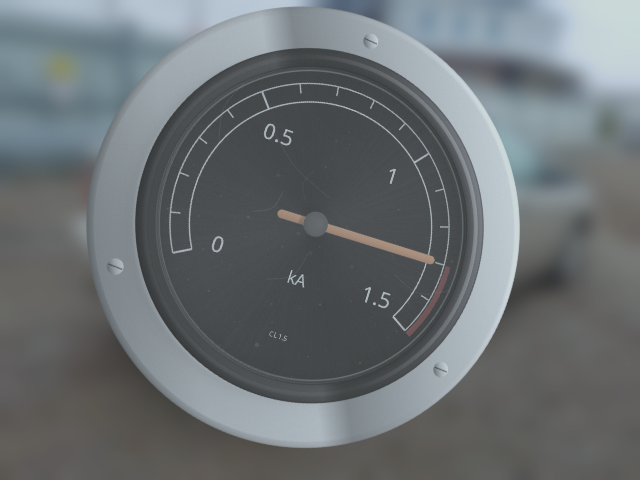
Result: 1.3; kA
